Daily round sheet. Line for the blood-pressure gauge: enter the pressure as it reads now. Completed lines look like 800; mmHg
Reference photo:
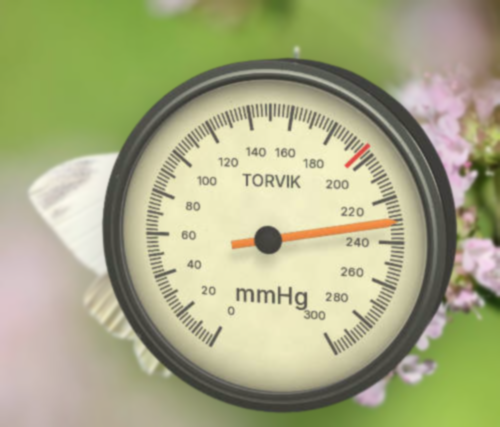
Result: 230; mmHg
